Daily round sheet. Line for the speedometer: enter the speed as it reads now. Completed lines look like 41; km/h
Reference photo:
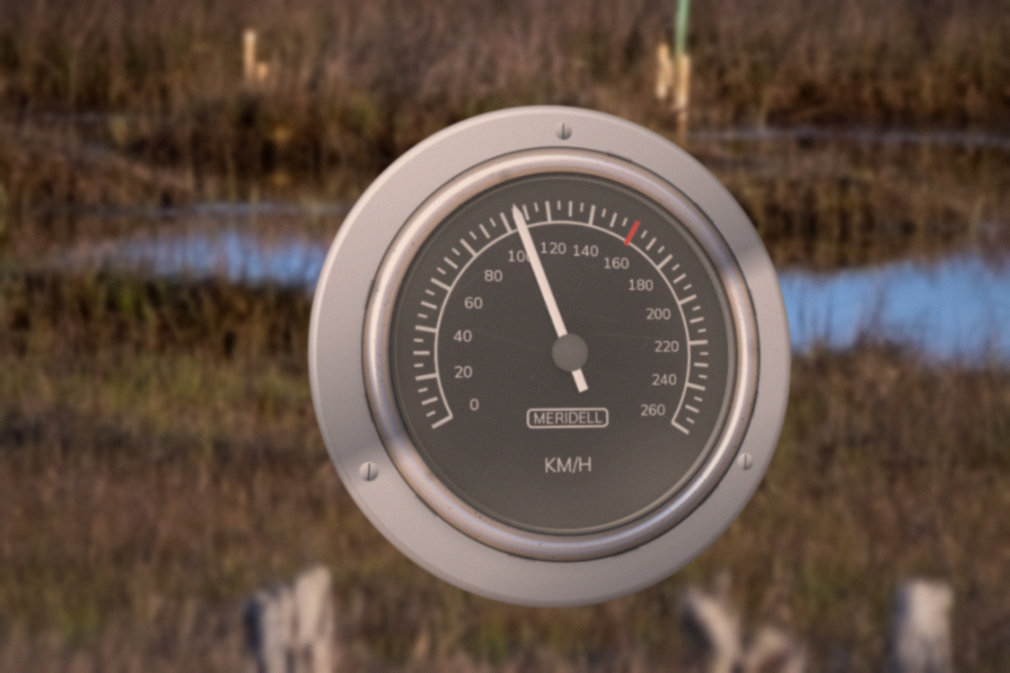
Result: 105; km/h
